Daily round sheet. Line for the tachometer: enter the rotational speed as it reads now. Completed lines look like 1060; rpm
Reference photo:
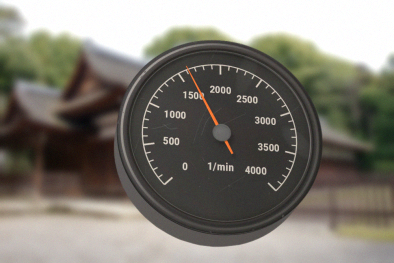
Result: 1600; rpm
